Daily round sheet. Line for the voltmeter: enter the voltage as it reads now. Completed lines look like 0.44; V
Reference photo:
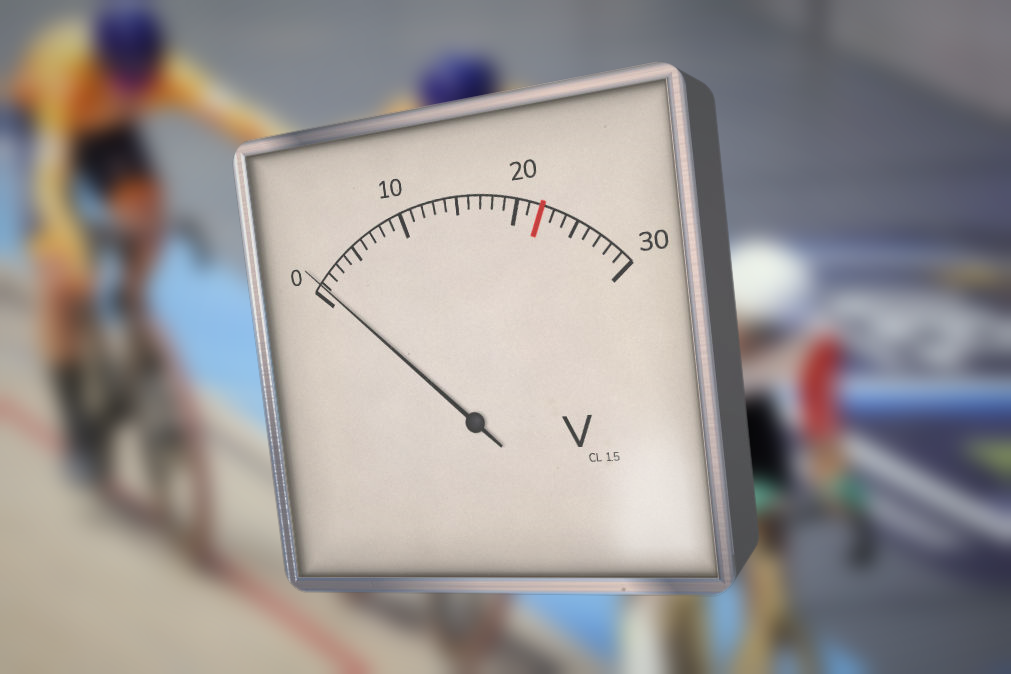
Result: 1; V
